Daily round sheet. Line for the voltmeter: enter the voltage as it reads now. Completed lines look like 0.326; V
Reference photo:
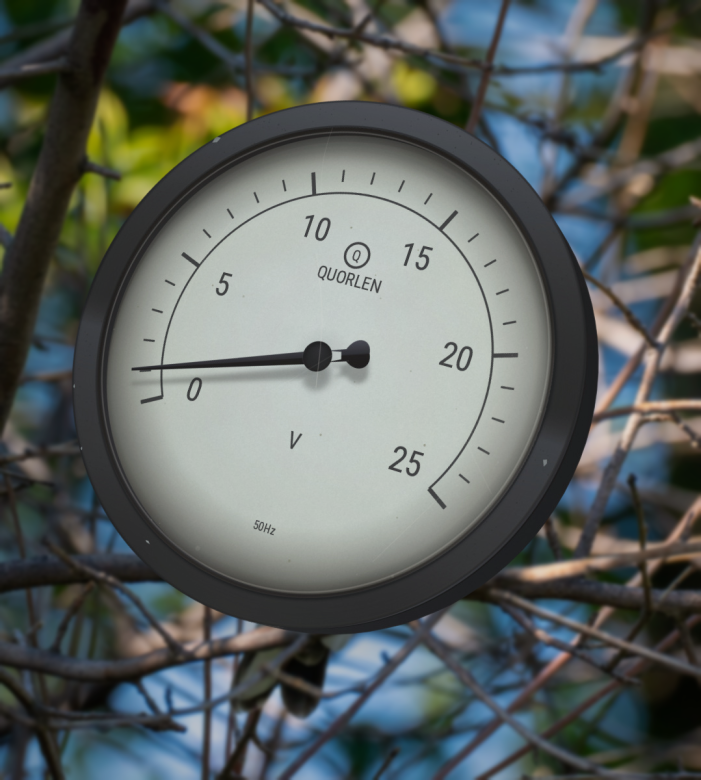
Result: 1; V
